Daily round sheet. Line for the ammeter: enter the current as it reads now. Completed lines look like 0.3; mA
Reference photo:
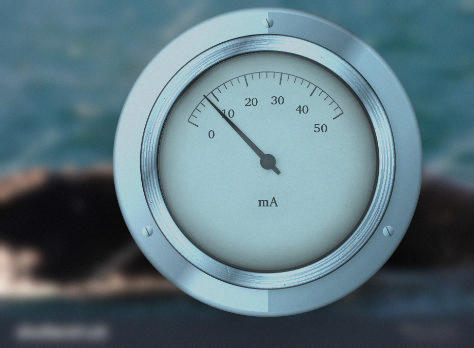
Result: 8; mA
